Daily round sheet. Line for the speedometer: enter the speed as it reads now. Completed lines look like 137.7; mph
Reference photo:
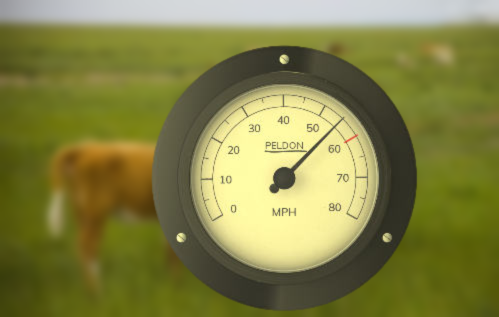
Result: 55; mph
